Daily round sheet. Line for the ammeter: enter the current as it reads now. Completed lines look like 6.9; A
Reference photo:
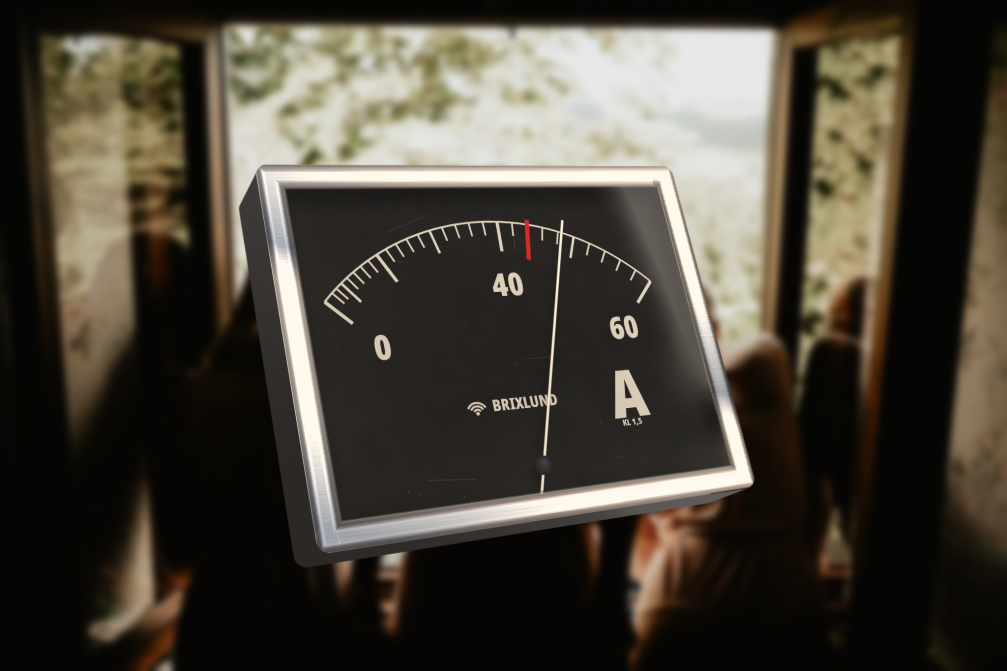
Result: 48; A
